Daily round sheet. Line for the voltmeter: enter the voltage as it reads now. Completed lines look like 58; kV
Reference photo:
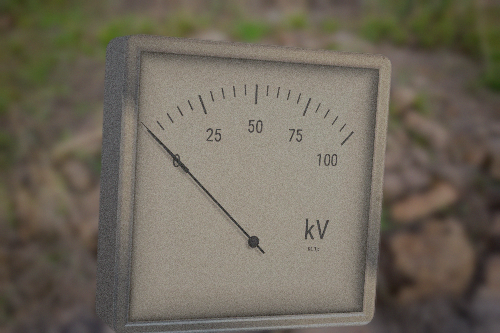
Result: 0; kV
